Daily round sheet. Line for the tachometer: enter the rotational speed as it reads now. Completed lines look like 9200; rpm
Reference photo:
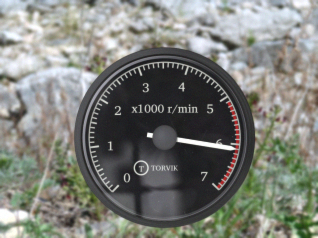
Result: 6100; rpm
